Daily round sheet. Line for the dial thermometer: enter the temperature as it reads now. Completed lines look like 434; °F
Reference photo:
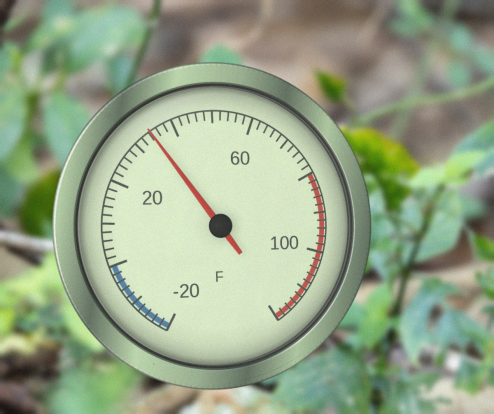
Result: 34; °F
